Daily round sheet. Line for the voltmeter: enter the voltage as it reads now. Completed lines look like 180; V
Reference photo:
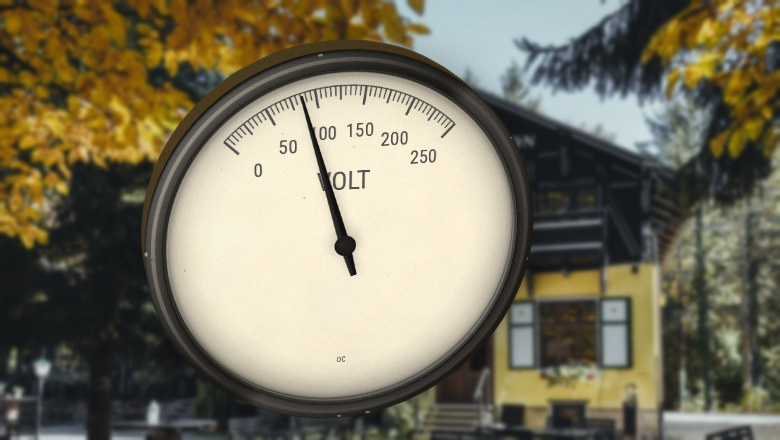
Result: 85; V
